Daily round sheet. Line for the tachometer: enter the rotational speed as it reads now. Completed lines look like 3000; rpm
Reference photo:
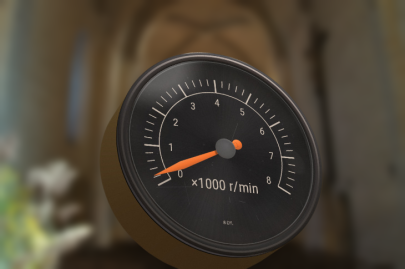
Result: 200; rpm
